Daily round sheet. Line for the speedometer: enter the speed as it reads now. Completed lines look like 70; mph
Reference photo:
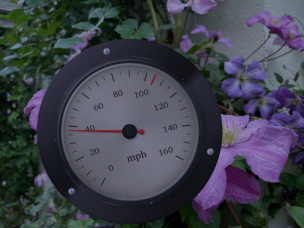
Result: 37.5; mph
